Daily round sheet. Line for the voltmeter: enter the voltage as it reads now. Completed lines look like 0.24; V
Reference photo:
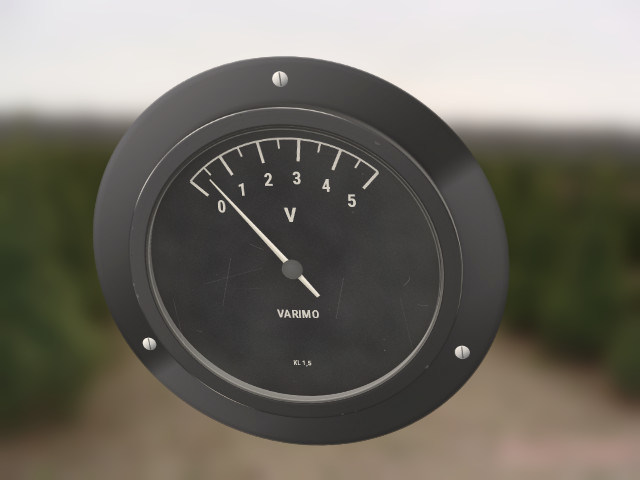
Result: 0.5; V
